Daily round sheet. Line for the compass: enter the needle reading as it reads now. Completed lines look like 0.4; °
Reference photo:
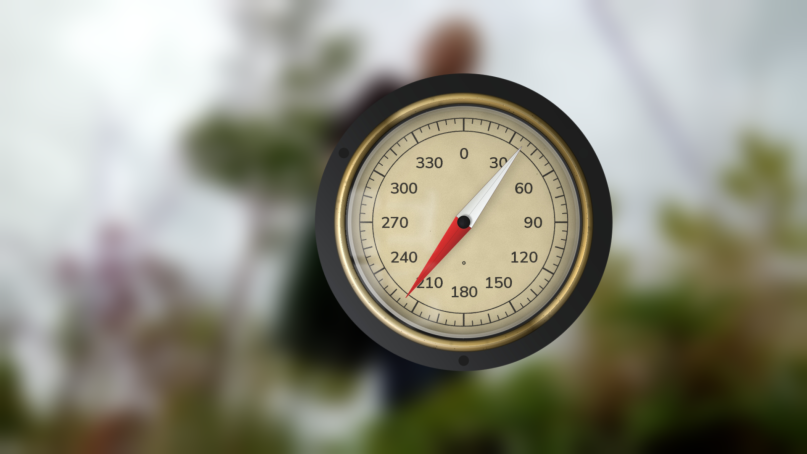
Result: 217.5; °
